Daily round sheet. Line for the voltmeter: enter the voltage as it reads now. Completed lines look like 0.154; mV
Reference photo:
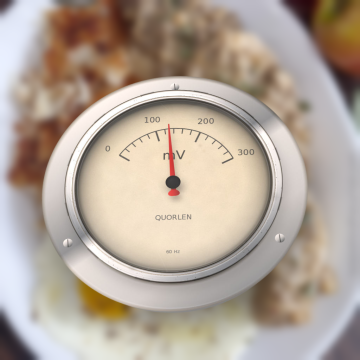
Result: 130; mV
